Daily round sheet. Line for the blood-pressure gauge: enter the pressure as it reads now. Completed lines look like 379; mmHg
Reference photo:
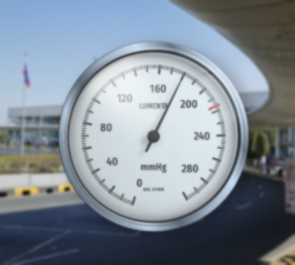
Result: 180; mmHg
